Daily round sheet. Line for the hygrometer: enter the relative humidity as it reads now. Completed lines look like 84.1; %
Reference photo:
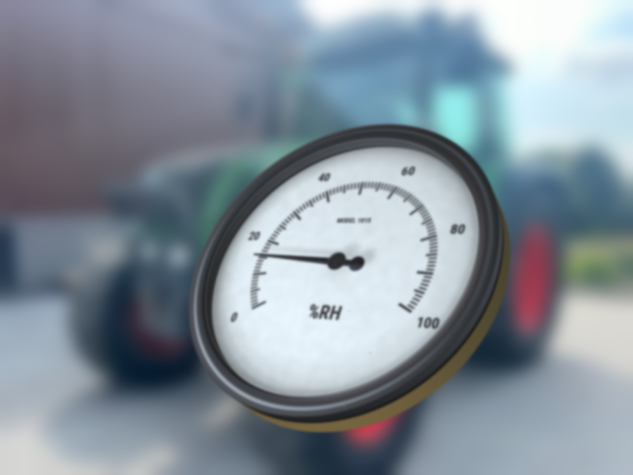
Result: 15; %
